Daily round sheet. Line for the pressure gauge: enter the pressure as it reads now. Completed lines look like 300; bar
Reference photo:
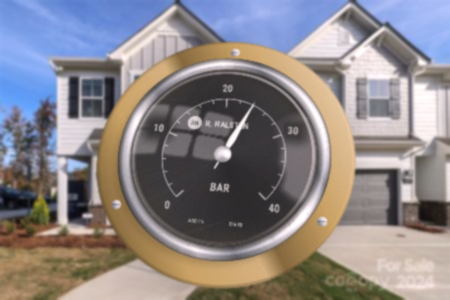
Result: 24; bar
